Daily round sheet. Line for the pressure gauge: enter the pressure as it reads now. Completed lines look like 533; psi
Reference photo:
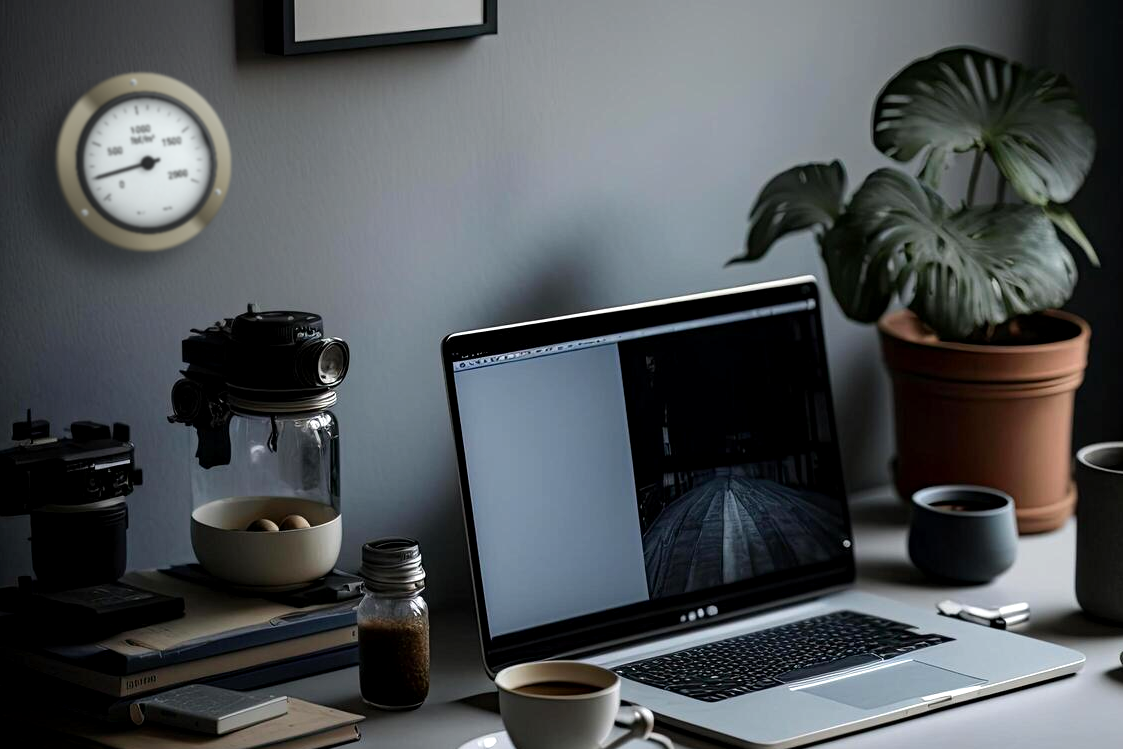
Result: 200; psi
